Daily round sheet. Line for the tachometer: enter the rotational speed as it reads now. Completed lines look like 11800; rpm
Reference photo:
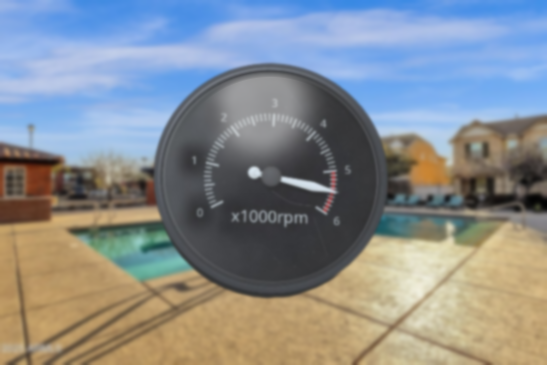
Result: 5500; rpm
